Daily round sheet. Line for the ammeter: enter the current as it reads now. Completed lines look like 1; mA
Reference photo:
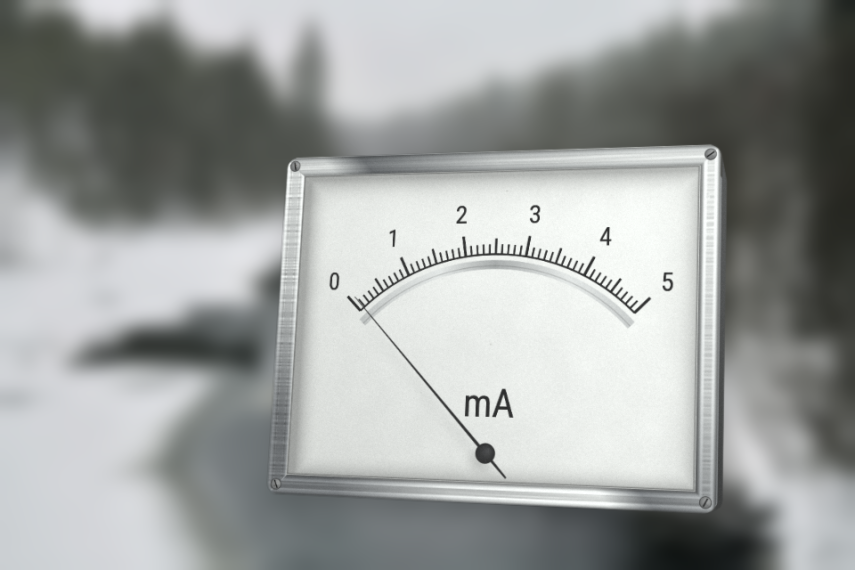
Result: 0.1; mA
